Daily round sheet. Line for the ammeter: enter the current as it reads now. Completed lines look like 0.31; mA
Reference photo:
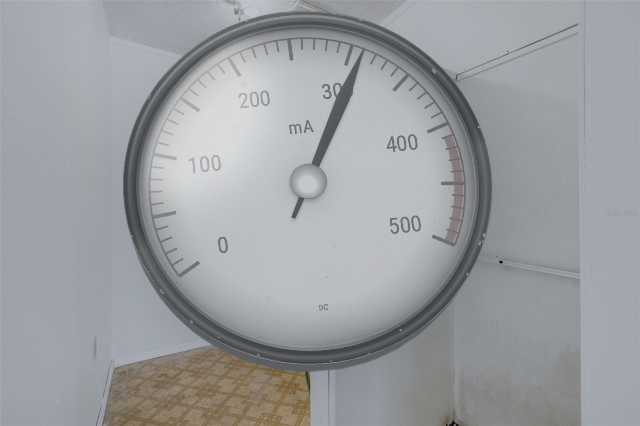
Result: 310; mA
